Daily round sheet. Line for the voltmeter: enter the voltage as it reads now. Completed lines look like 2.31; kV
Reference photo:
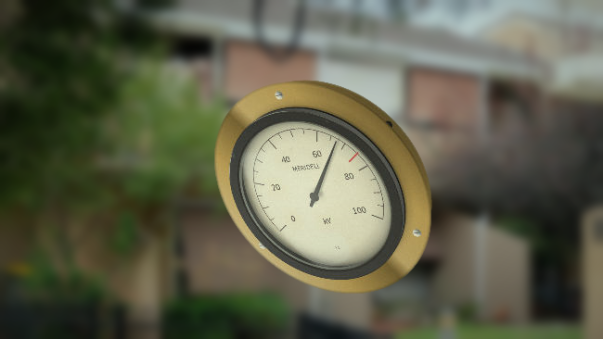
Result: 67.5; kV
